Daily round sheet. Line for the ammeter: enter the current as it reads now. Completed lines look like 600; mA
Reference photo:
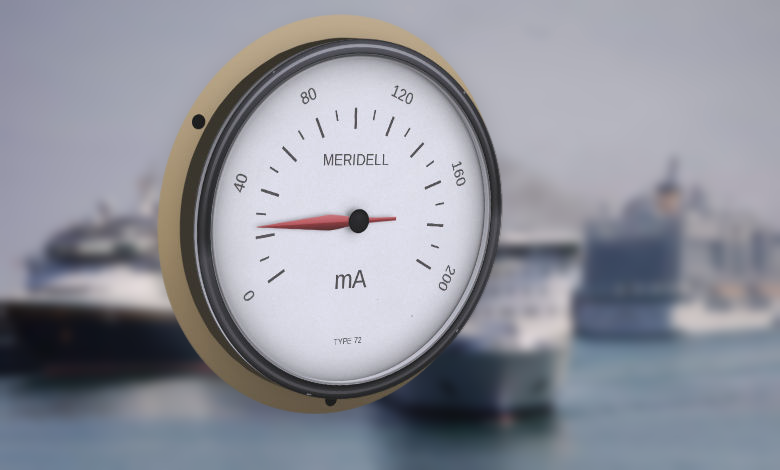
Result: 25; mA
